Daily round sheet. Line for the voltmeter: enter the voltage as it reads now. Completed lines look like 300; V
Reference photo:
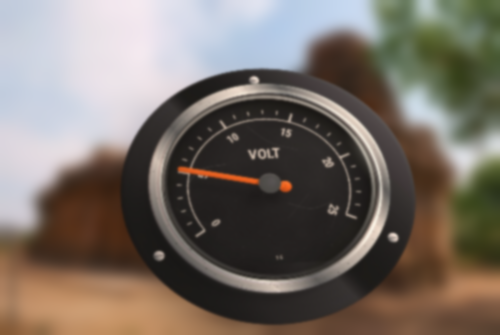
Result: 5; V
